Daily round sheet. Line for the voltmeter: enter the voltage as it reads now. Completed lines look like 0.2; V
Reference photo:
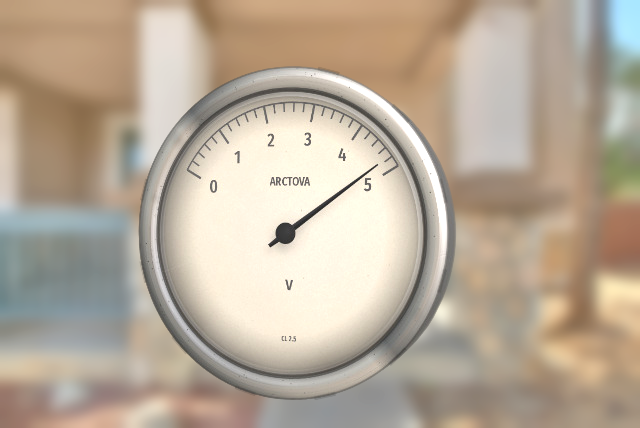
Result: 4.8; V
